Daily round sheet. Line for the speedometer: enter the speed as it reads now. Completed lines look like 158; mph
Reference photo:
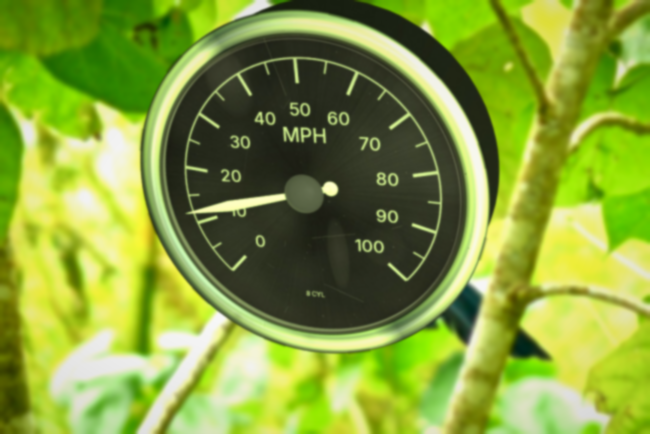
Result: 12.5; mph
